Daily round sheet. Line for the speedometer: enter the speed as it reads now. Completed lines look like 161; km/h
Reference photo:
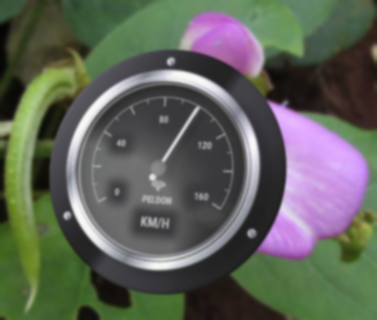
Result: 100; km/h
